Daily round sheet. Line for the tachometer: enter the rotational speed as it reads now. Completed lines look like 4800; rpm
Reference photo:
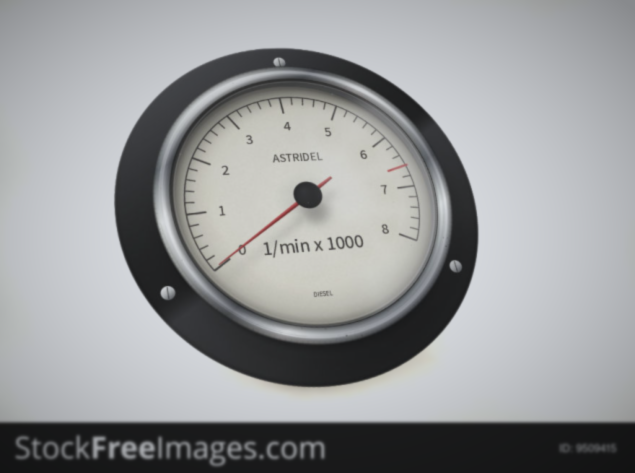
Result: 0; rpm
